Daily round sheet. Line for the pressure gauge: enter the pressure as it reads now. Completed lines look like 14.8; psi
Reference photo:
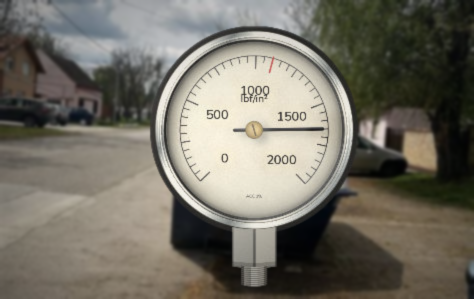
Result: 1650; psi
